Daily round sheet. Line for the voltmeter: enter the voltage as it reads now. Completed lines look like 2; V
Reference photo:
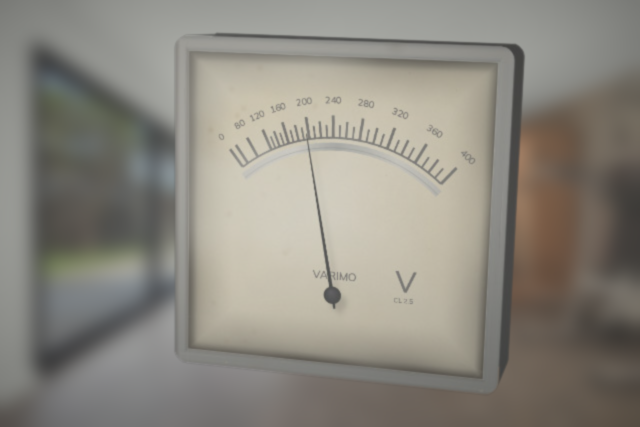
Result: 200; V
